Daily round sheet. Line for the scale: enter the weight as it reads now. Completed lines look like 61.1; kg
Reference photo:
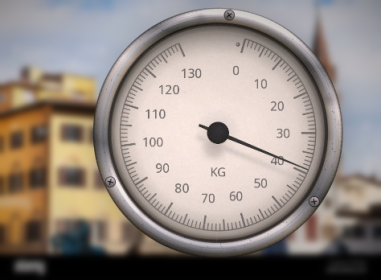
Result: 39; kg
